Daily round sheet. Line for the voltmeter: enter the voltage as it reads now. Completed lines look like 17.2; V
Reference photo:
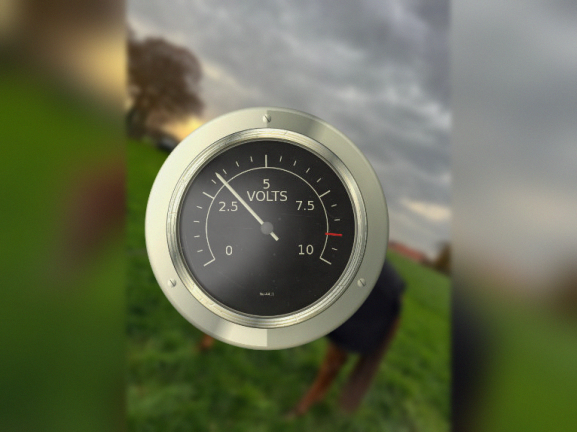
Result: 3.25; V
